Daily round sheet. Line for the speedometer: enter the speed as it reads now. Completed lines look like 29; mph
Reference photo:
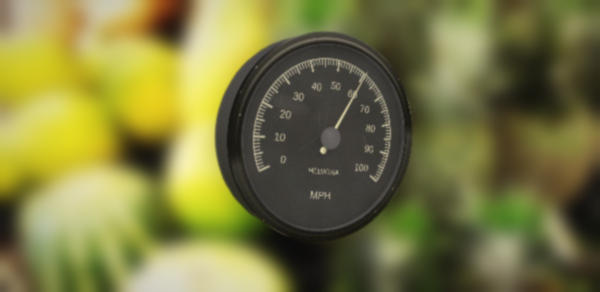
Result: 60; mph
